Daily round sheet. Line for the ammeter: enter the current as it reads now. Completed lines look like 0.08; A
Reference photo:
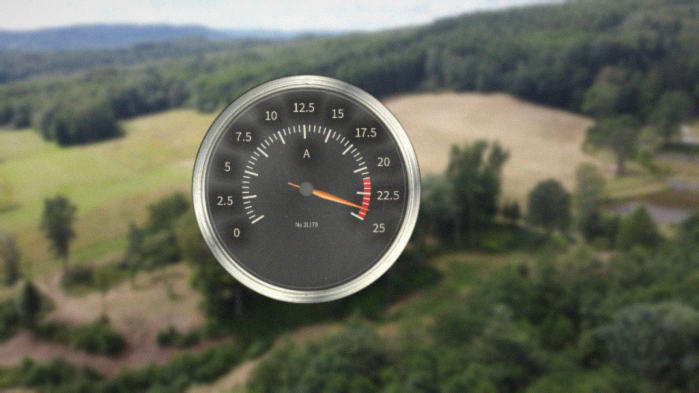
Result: 24; A
